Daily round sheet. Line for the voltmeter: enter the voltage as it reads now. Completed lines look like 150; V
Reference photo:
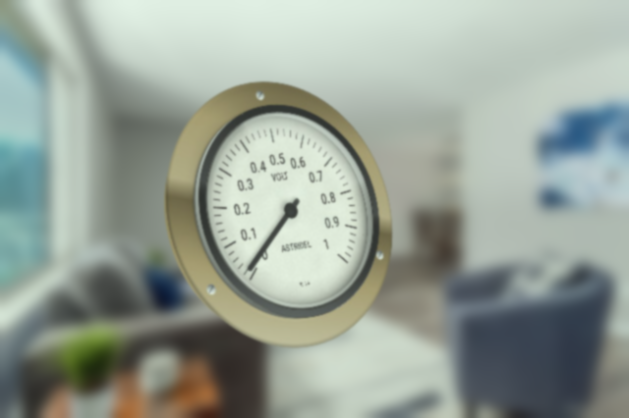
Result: 0.02; V
